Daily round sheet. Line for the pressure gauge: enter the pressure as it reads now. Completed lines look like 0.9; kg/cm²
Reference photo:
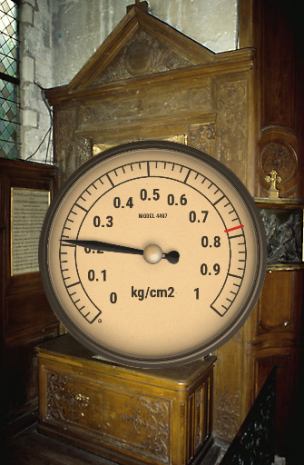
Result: 0.21; kg/cm²
